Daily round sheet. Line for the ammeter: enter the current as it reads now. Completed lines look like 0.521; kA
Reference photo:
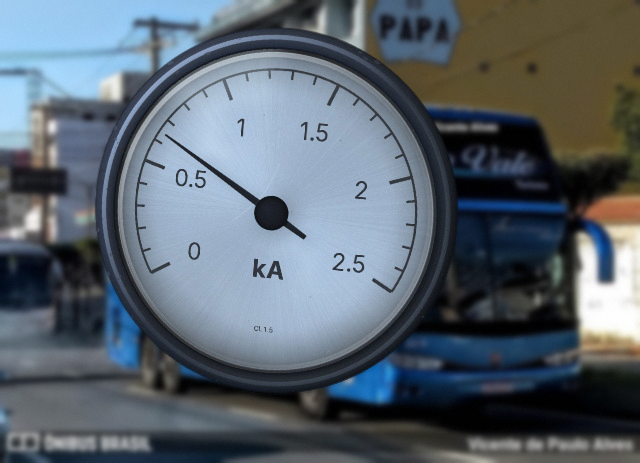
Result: 0.65; kA
